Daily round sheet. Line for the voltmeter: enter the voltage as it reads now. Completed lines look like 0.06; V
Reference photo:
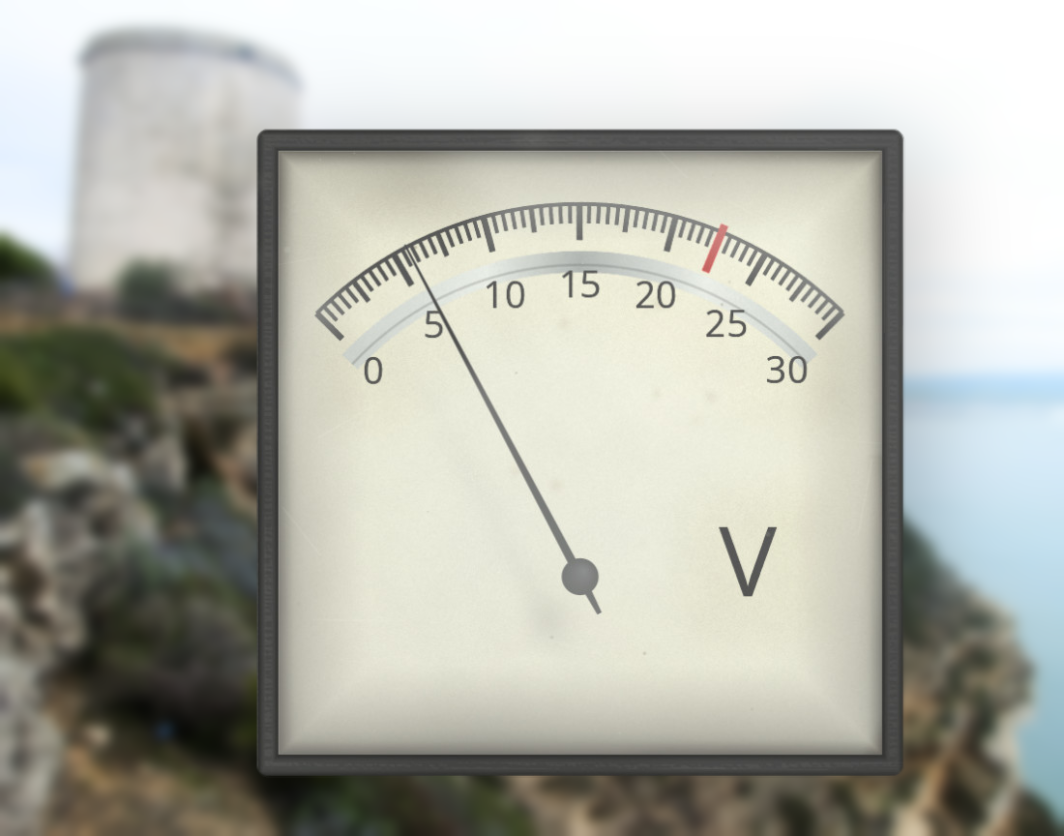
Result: 5.75; V
